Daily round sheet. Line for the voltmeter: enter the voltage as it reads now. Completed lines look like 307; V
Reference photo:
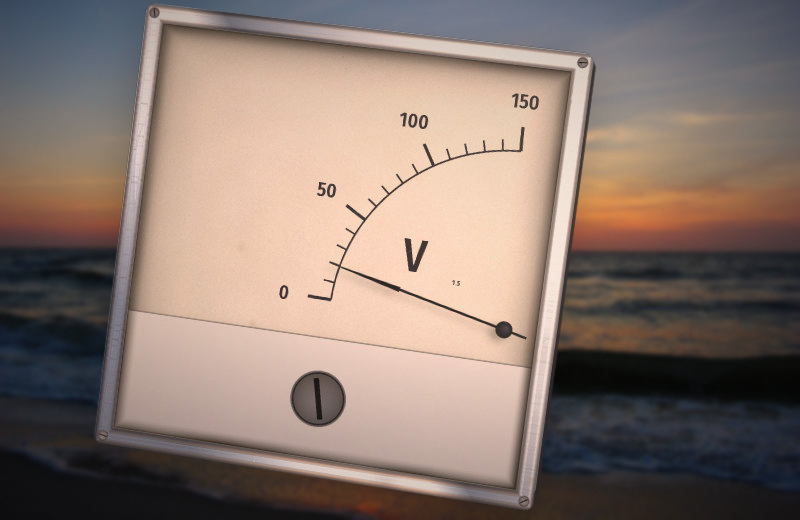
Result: 20; V
